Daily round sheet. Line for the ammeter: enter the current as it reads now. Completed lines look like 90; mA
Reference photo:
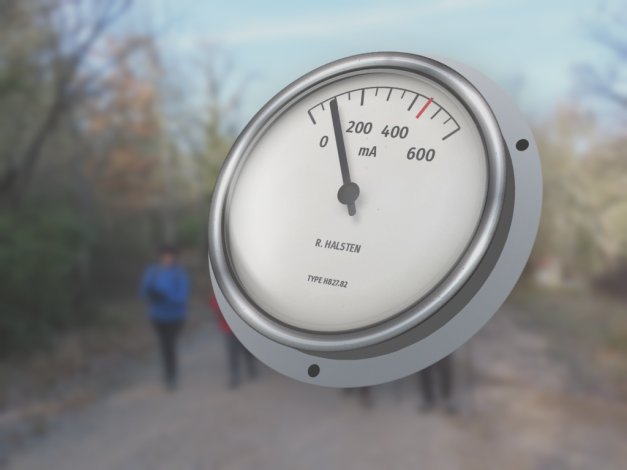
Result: 100; mA
